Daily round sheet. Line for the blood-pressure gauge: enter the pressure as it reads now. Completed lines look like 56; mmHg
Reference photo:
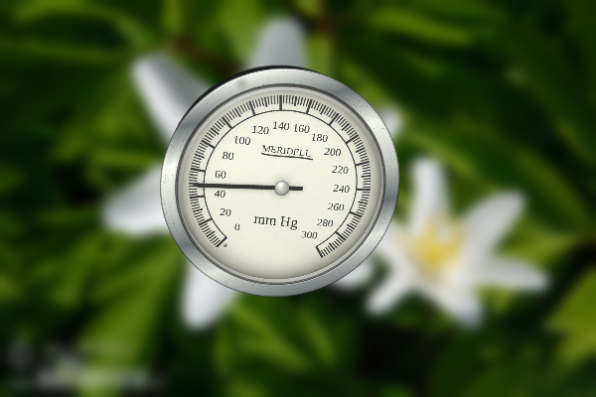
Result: 50; mmHg
